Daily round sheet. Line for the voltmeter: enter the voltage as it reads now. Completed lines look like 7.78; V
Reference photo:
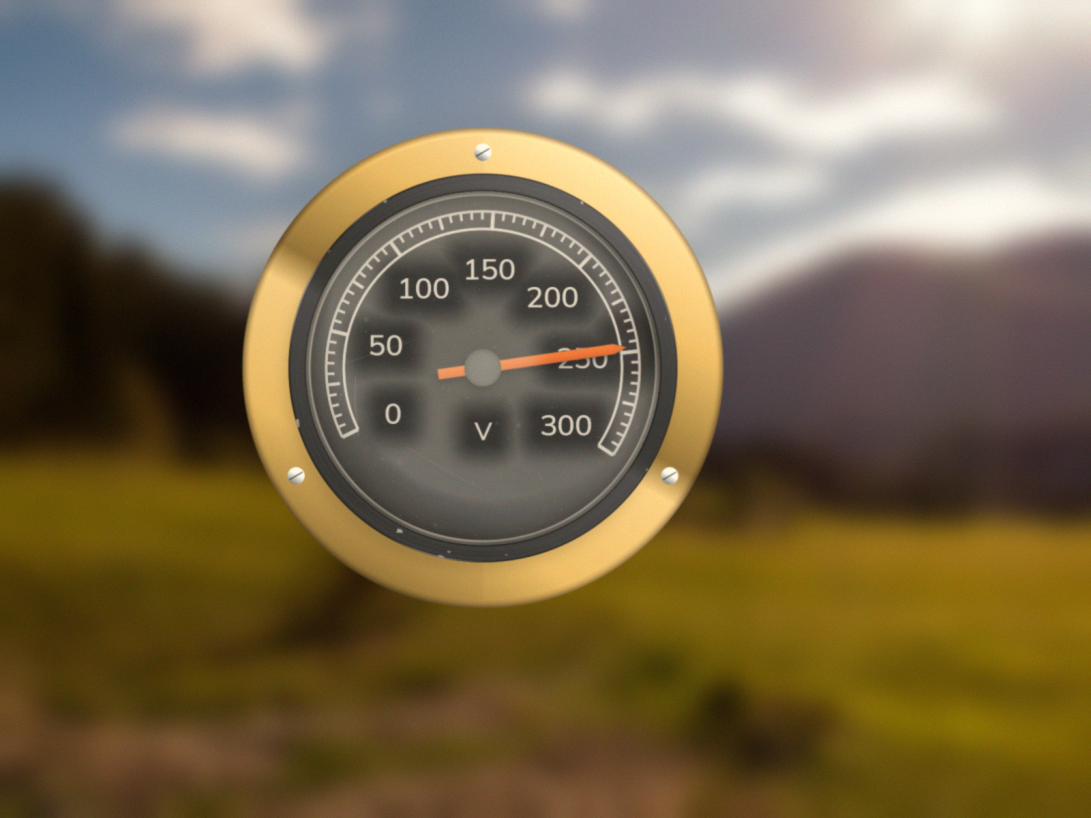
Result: 247.5; V
